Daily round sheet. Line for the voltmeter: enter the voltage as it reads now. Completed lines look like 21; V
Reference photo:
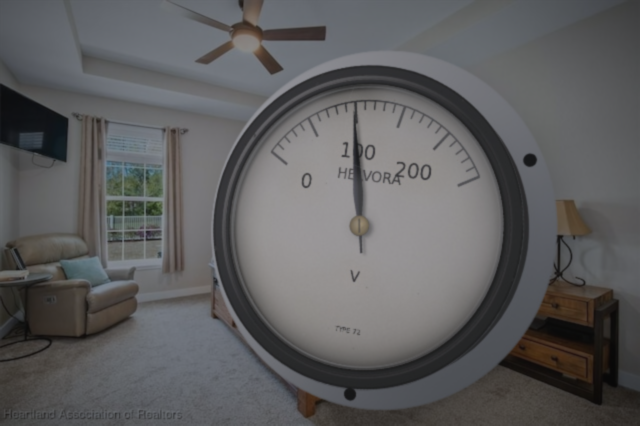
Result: 100; V
